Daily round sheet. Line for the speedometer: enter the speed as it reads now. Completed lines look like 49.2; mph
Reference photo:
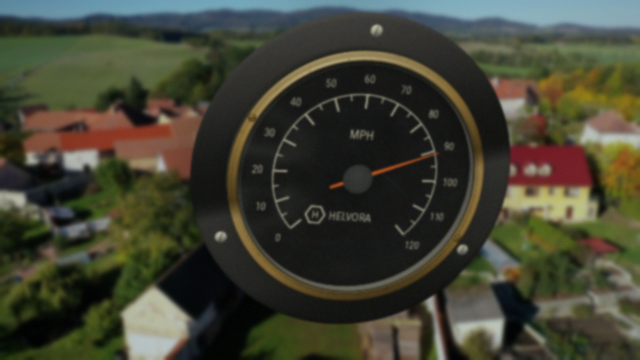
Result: 90; mph
